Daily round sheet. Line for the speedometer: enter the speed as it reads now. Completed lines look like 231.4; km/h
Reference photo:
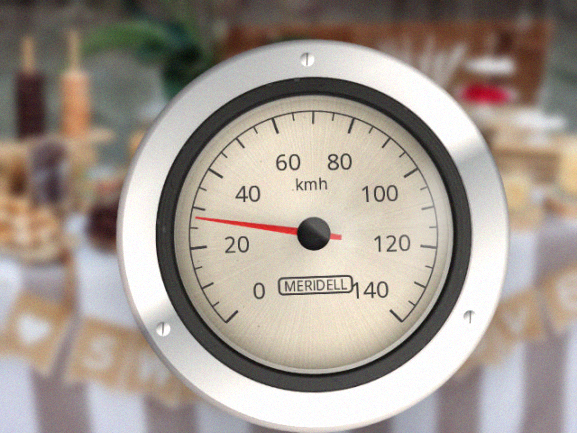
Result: 27.5; km/h
